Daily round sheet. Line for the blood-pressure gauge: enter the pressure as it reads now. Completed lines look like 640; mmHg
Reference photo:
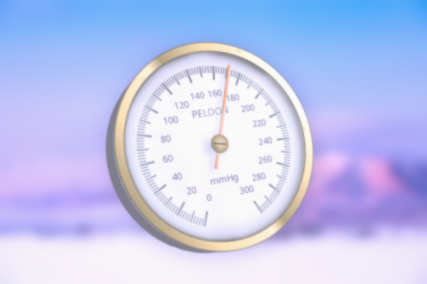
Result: 170; mmHg
